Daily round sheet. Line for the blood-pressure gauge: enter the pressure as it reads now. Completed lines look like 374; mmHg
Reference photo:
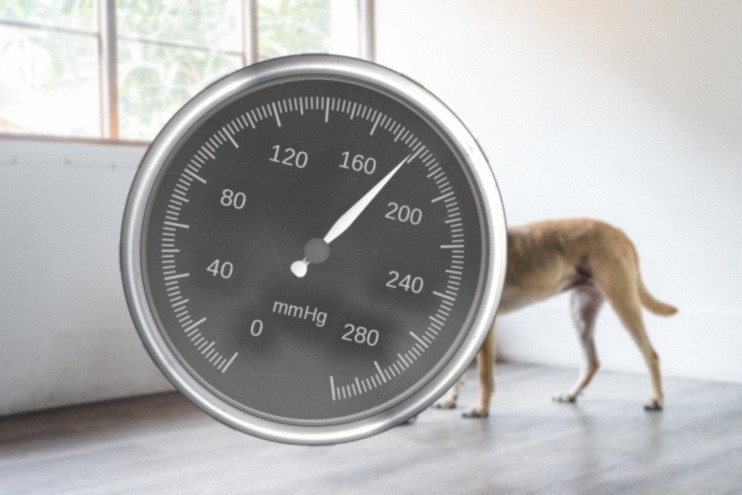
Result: 178; mmHg
